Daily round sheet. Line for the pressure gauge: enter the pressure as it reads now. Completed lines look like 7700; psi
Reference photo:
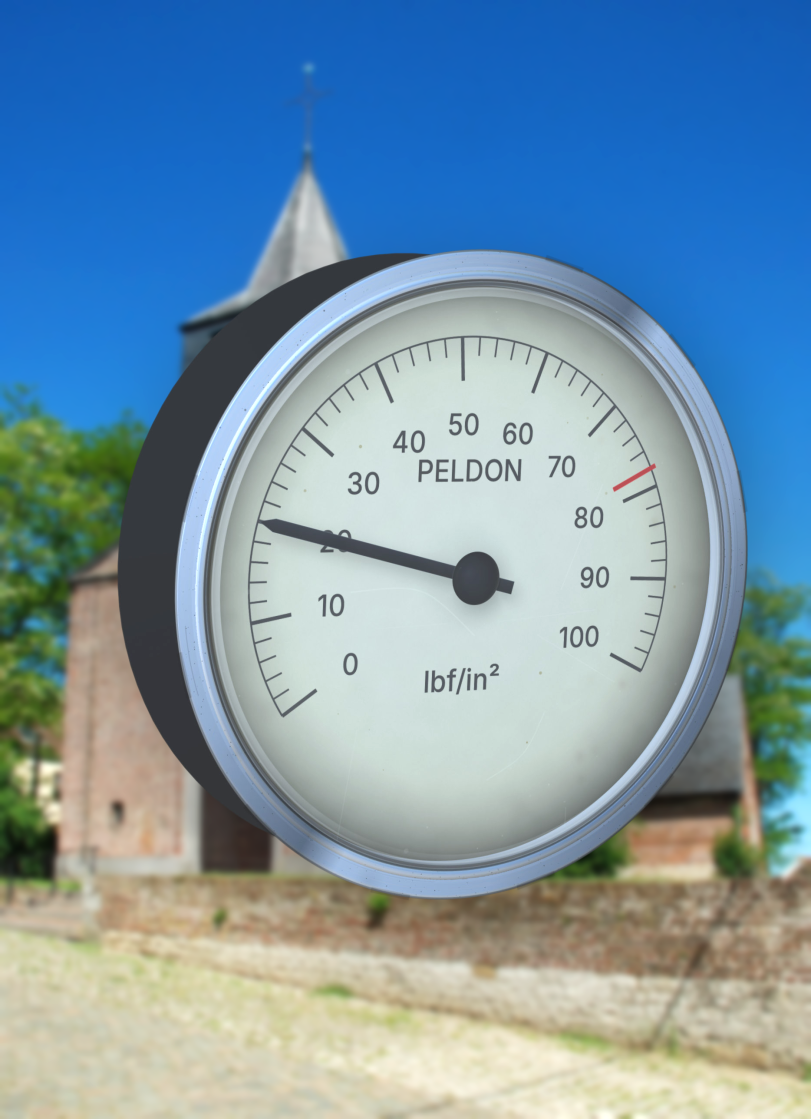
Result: 20; psi
